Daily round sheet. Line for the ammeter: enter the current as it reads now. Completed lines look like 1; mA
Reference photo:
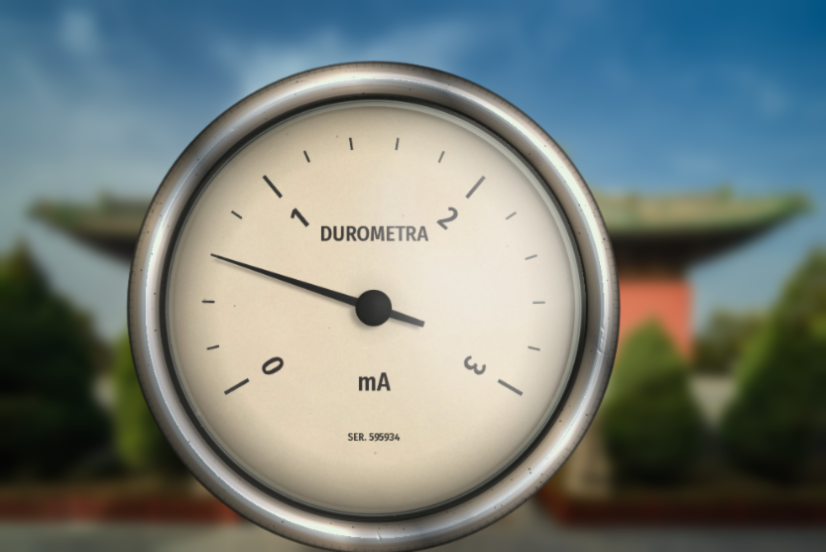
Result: 0.6; mA
